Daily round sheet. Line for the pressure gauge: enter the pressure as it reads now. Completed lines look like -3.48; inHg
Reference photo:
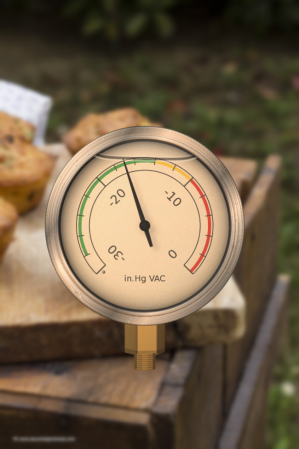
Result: -17; inHg
